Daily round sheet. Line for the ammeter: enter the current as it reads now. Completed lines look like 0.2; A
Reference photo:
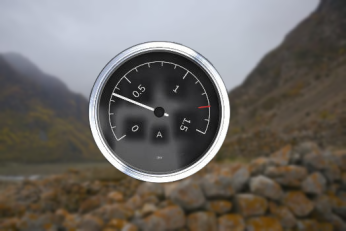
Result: 0.35; A
